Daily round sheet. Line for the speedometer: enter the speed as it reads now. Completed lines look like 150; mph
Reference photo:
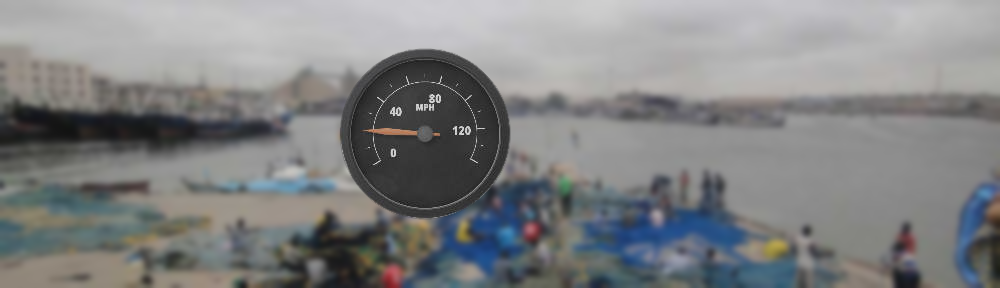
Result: 20; mph
